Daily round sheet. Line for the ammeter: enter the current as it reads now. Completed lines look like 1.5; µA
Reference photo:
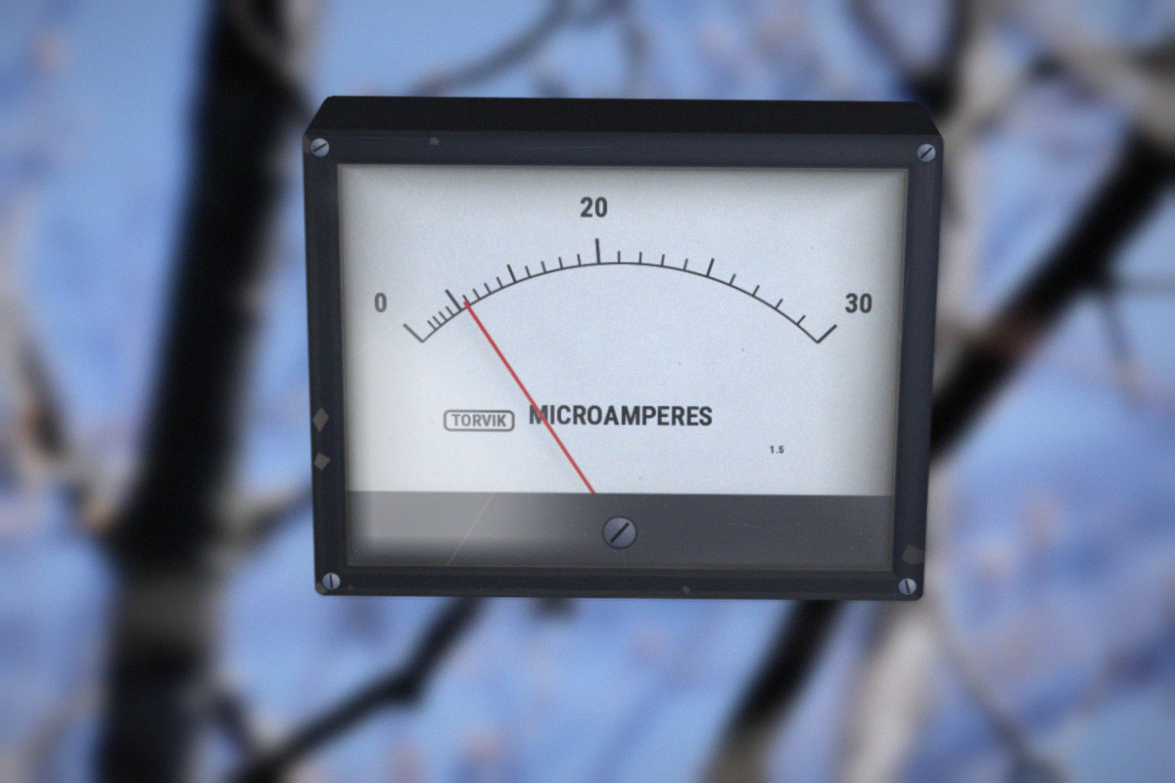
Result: 11; µA
